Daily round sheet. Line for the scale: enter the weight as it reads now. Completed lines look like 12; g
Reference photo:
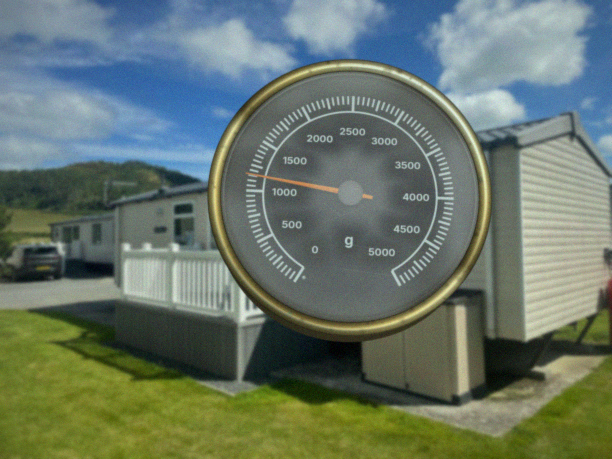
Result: 1150; g
